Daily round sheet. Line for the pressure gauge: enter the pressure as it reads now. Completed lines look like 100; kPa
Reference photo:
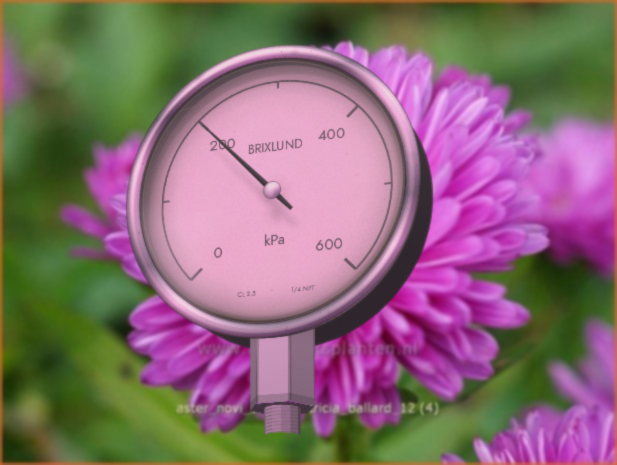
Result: 200; kPa
